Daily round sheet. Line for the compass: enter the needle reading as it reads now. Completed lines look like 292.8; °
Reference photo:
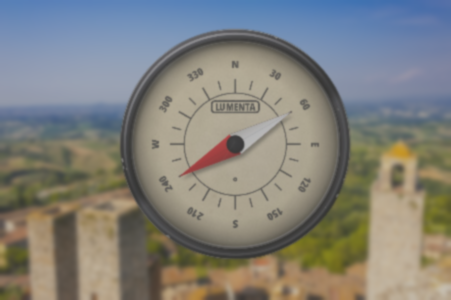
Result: 240; °
